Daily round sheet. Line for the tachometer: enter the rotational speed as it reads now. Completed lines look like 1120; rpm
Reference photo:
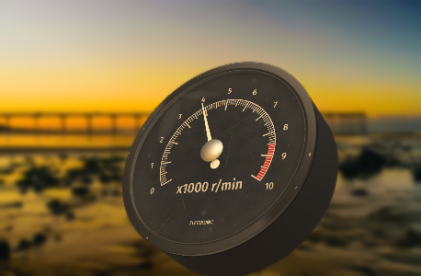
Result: 4000; rpm
